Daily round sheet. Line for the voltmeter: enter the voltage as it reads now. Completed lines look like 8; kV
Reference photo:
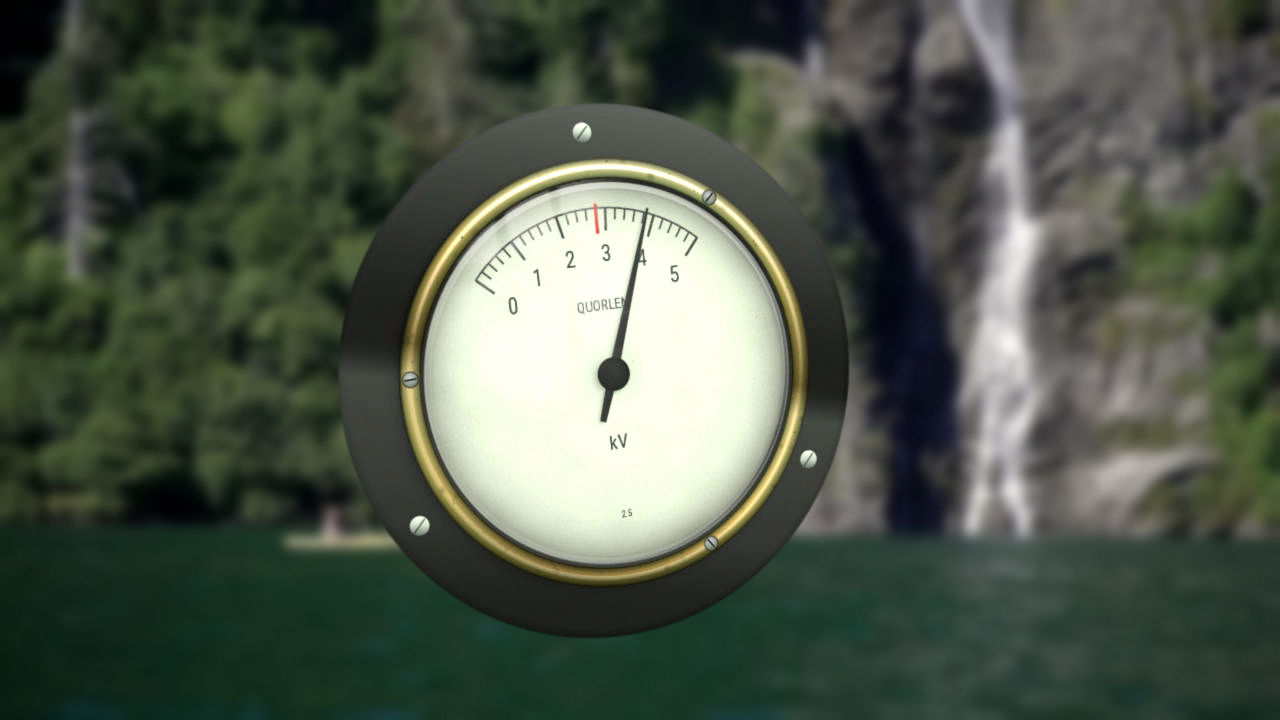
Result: 3.8; kV
